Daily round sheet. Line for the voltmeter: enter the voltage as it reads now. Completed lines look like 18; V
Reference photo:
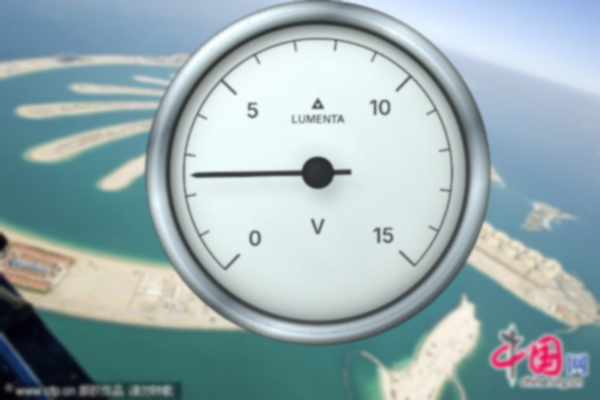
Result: 2.5; V
